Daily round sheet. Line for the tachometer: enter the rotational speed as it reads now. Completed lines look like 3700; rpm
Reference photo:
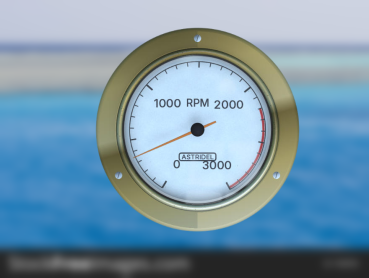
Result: 350; rpm
